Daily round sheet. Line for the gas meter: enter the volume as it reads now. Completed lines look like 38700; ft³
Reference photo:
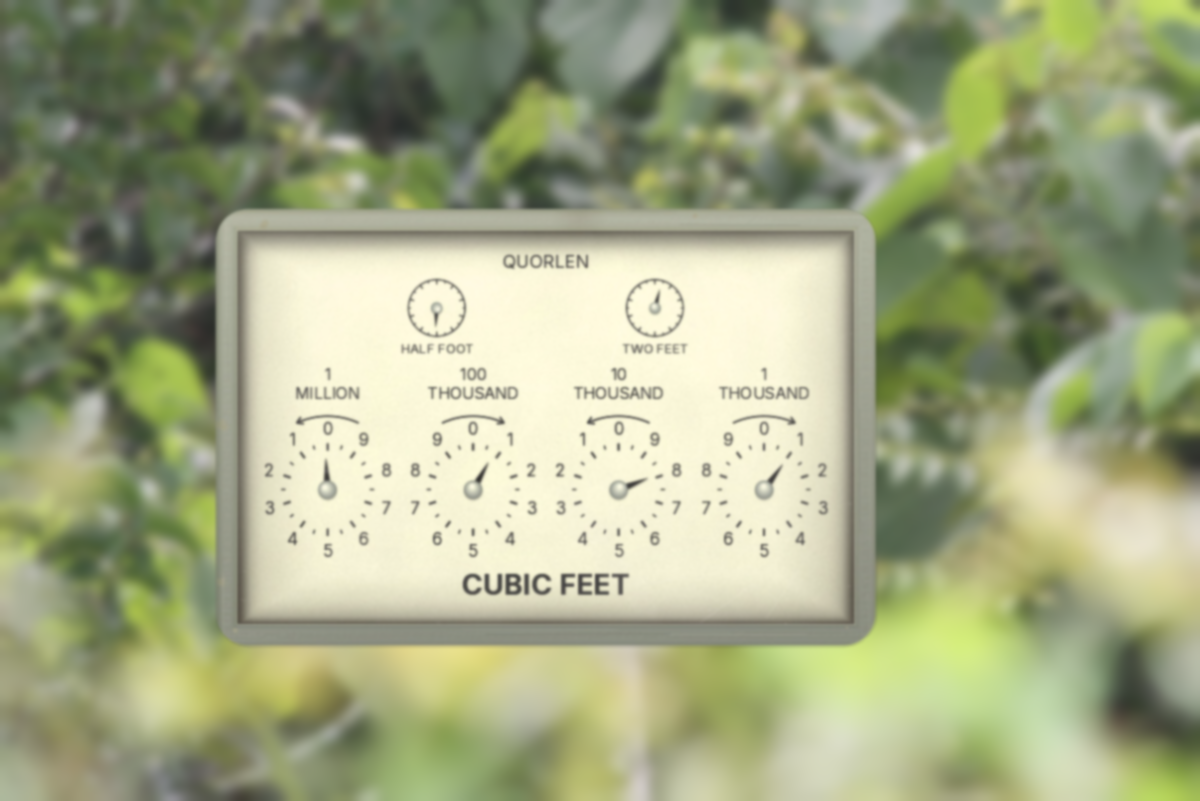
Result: 8100; ft³
